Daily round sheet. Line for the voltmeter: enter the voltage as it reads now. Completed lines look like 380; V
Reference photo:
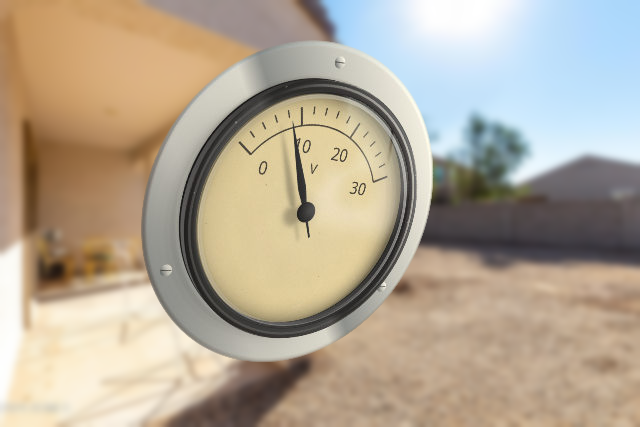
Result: 8; V
